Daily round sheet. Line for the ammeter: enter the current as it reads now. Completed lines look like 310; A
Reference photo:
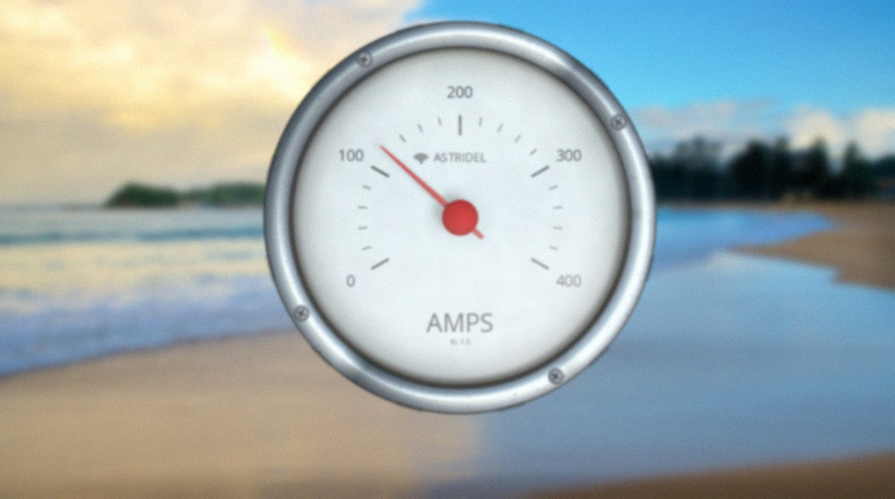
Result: 120; A
